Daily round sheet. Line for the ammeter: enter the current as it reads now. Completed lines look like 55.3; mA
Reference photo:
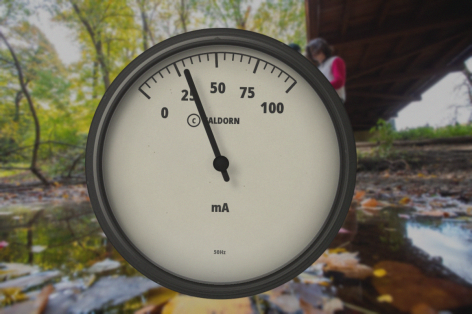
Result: 30; mA
